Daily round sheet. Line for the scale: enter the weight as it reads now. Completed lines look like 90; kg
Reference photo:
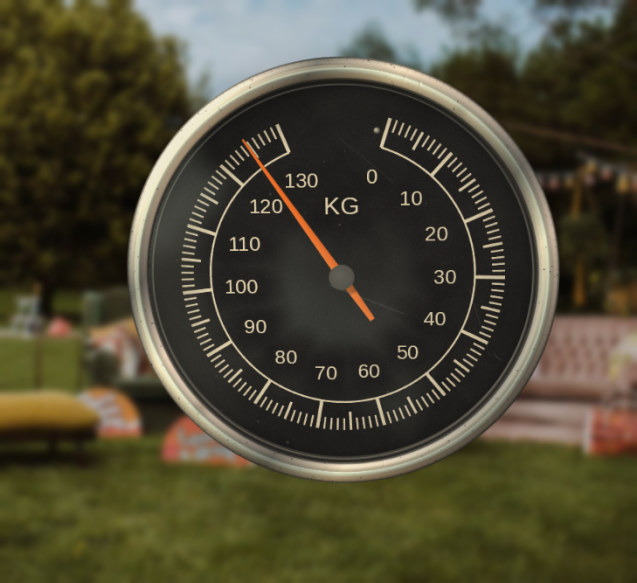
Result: 125; kg
